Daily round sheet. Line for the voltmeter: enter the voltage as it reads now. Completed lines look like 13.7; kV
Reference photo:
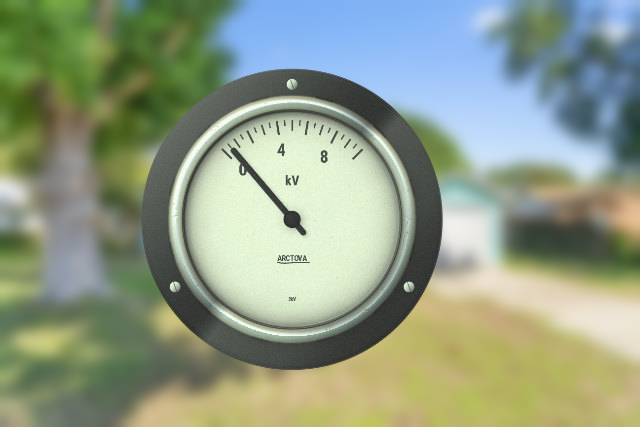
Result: 0.5; kV
